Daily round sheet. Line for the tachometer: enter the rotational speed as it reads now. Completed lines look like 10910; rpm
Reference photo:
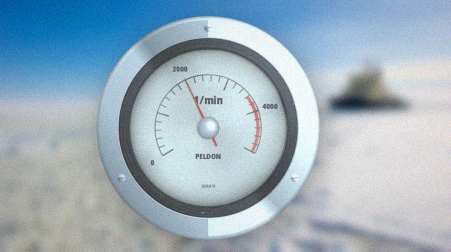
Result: 2000; rpm
